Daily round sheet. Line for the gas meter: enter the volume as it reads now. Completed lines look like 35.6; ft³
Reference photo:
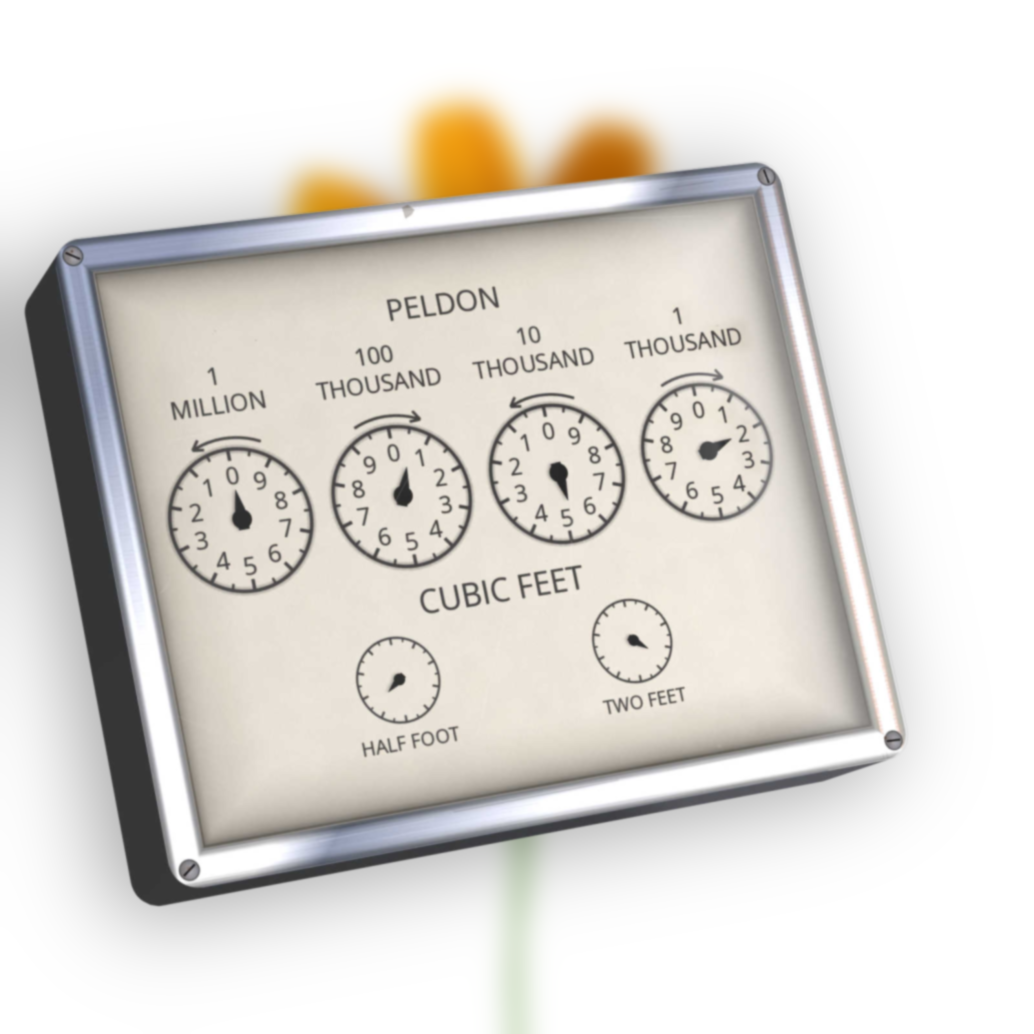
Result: 5200; ft³
